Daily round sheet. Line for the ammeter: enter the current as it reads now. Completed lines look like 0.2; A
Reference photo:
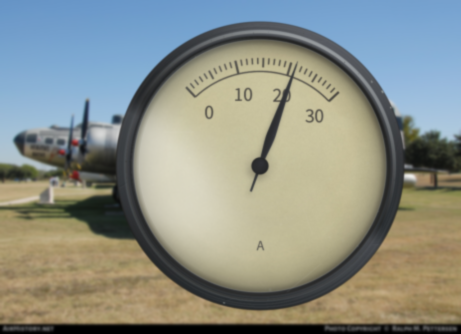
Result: 21; A
